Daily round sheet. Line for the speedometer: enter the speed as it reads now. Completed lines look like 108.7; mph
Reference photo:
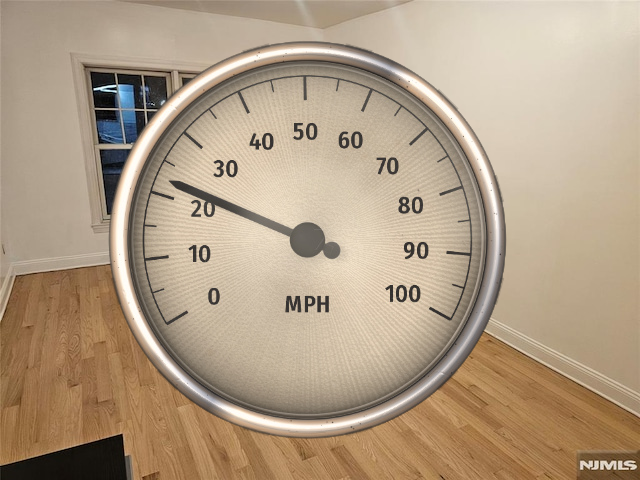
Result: 22.5; mph
